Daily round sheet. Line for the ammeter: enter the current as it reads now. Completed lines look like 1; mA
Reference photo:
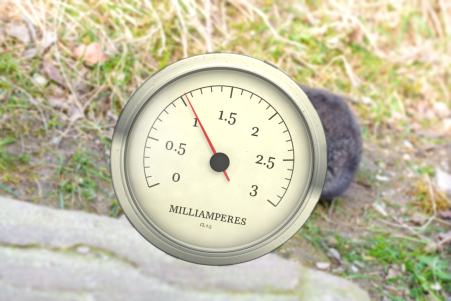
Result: 1.05; mA
